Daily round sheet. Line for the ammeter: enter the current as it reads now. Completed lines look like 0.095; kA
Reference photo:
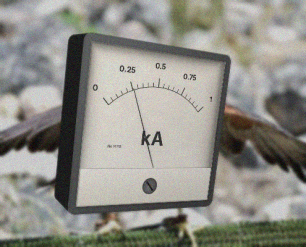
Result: 0.25; kA
